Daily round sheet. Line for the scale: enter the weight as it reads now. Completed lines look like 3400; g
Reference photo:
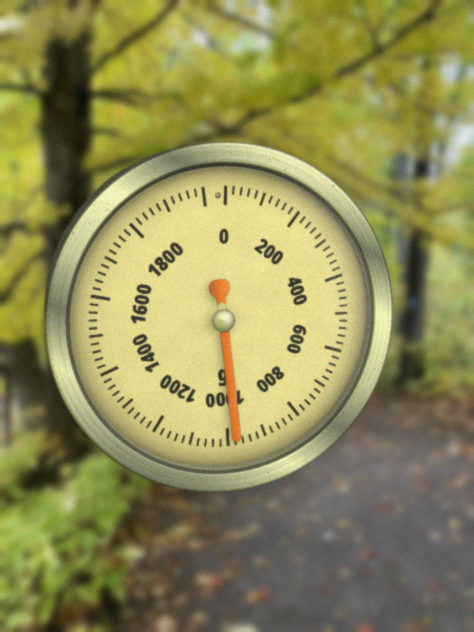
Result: 980; g
